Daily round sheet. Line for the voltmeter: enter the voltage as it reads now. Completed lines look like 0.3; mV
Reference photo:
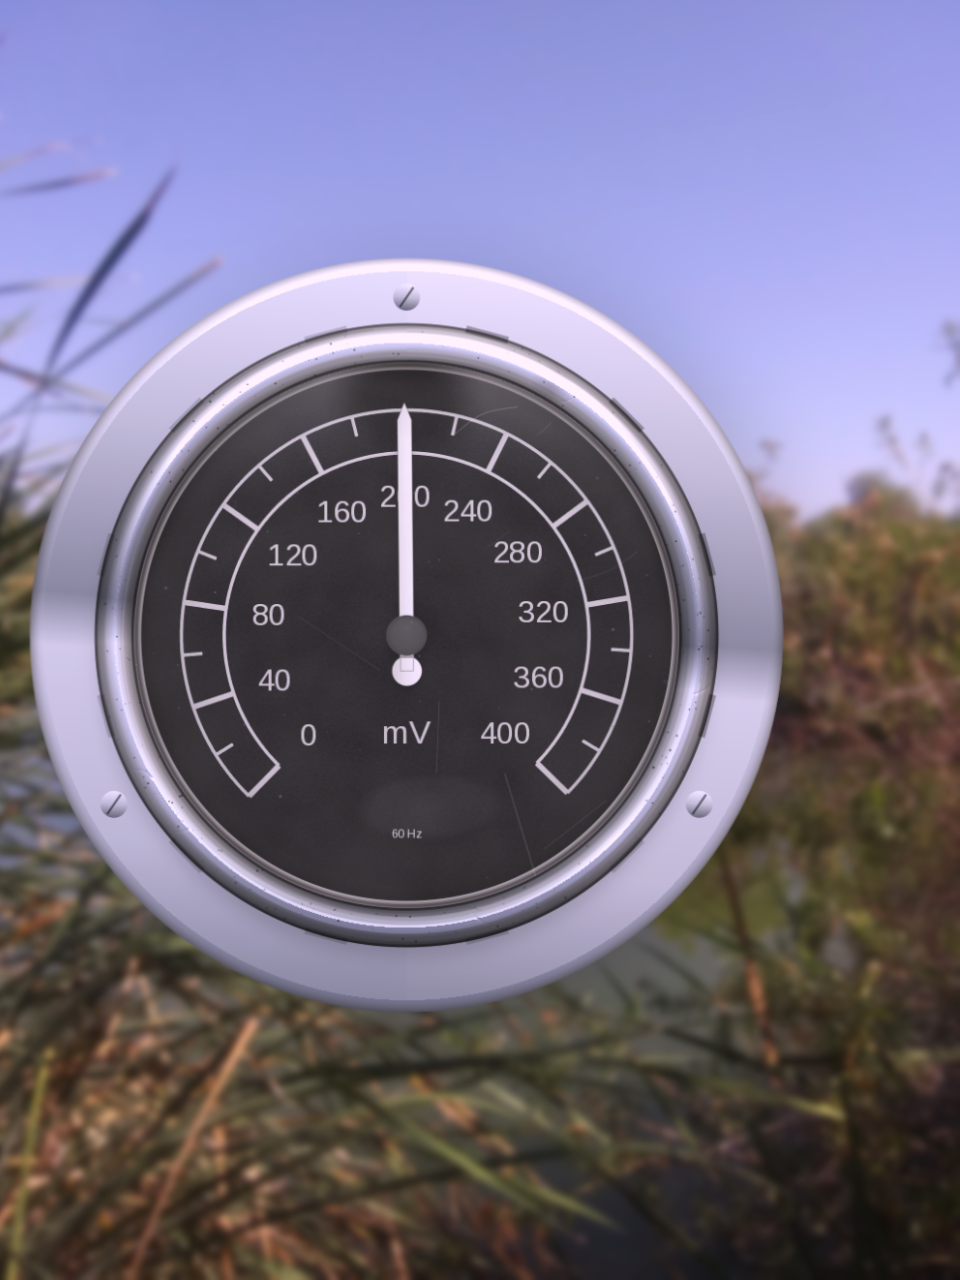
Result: 200; mV
